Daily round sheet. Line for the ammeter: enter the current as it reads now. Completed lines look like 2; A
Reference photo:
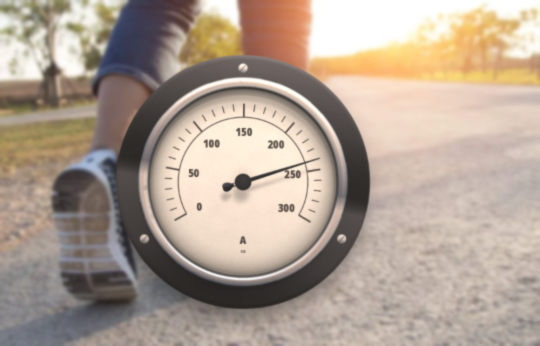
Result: 240; A
